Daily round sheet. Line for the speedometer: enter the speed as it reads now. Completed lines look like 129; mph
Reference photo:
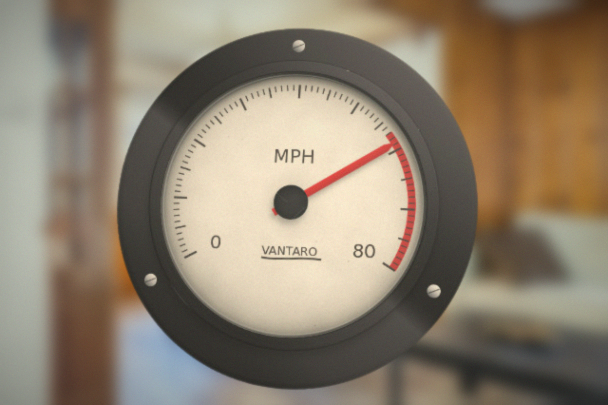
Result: 59; mph
